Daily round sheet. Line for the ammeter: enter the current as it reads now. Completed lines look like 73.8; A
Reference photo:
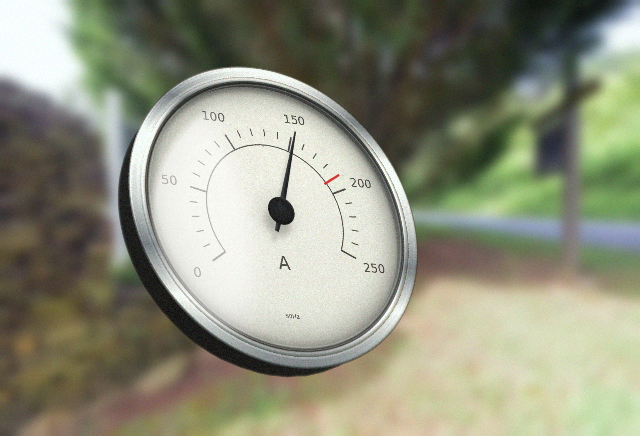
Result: 150; A
